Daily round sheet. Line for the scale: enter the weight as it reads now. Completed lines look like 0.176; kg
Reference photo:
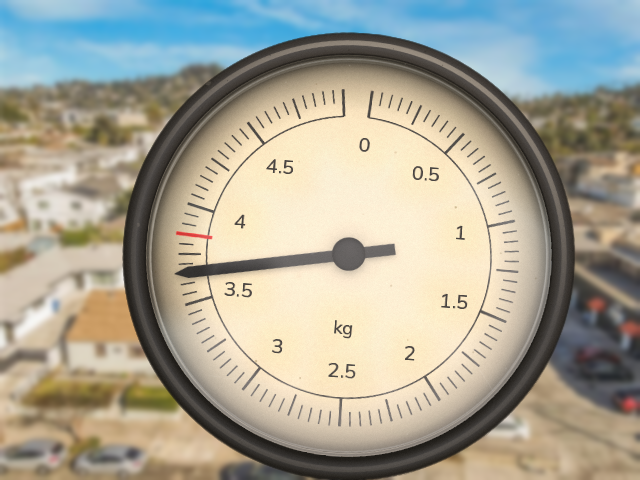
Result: 3.65; kg
